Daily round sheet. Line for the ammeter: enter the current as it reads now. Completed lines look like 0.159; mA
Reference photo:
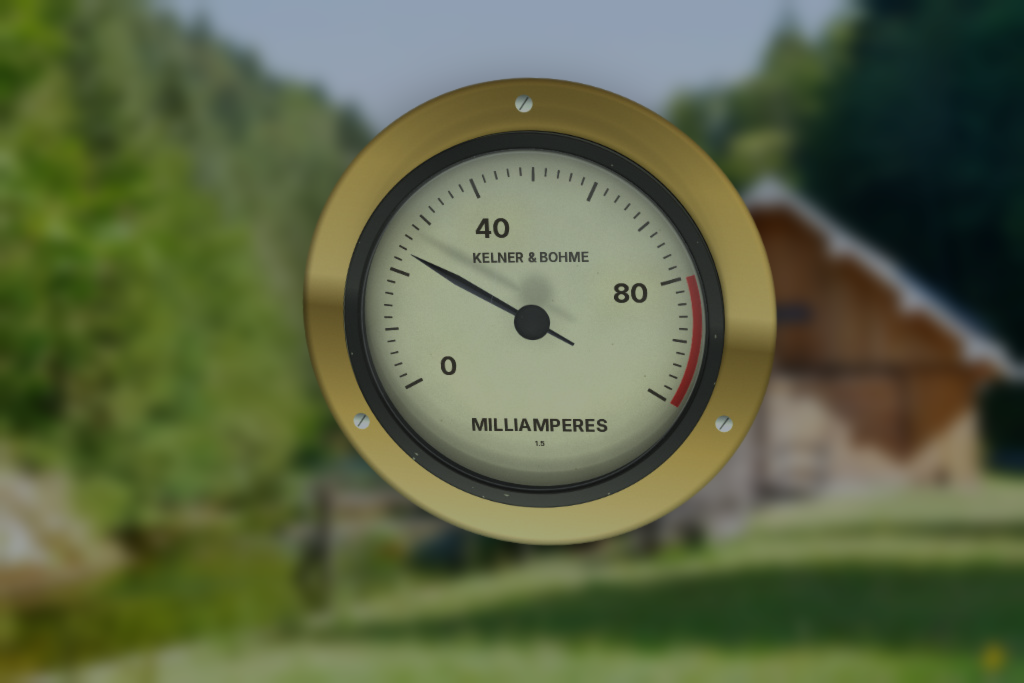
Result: 24; mA
